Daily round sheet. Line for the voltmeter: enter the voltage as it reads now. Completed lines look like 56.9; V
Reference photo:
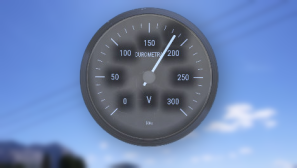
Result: 185; V
